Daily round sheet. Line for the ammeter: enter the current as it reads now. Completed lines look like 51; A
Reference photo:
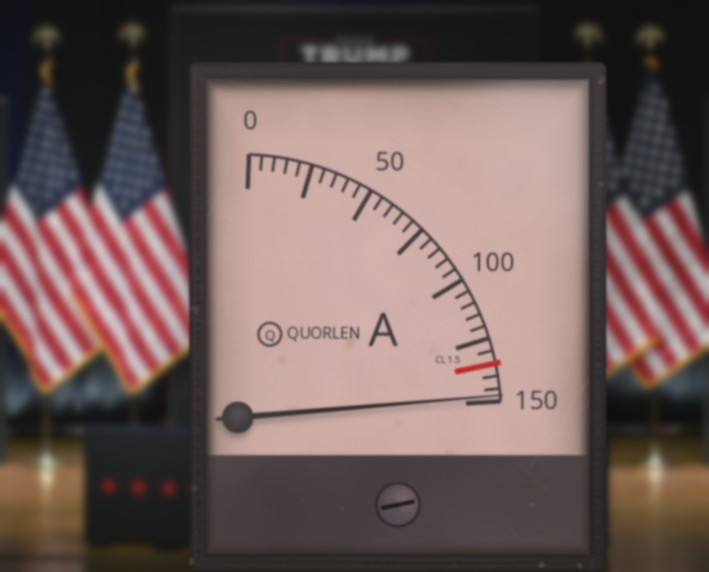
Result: 147.5; A
